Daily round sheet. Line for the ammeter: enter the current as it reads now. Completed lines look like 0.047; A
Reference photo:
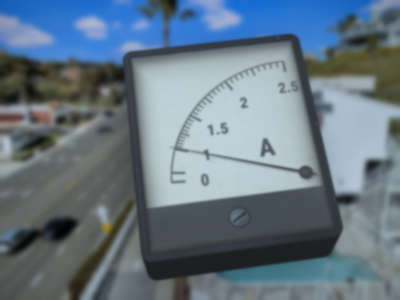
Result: 1; A
